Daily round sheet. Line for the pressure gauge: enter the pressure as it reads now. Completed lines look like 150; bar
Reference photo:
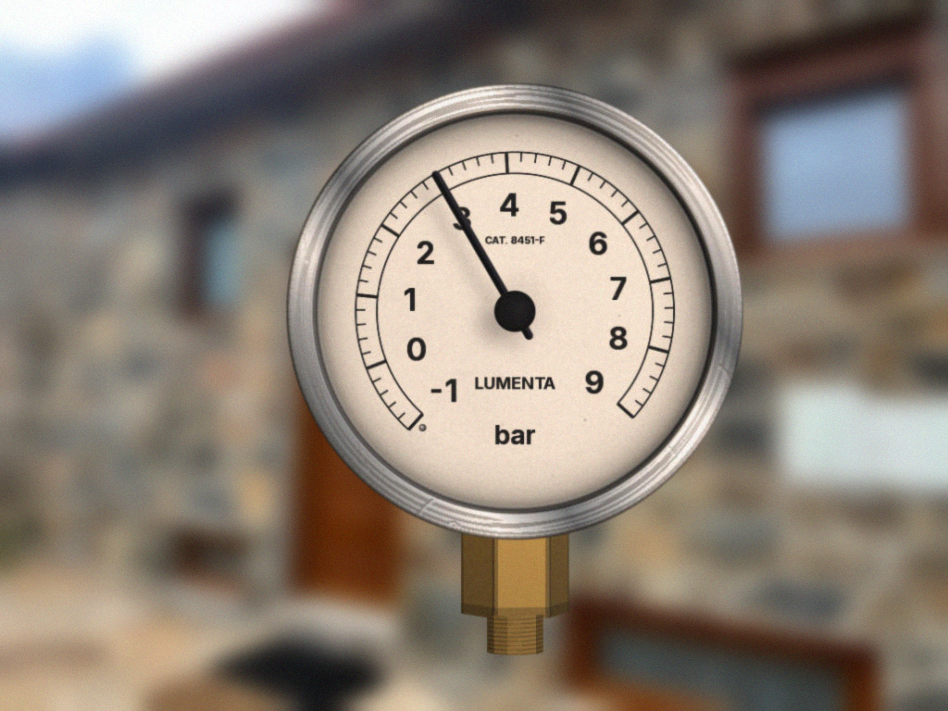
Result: 3; bar
